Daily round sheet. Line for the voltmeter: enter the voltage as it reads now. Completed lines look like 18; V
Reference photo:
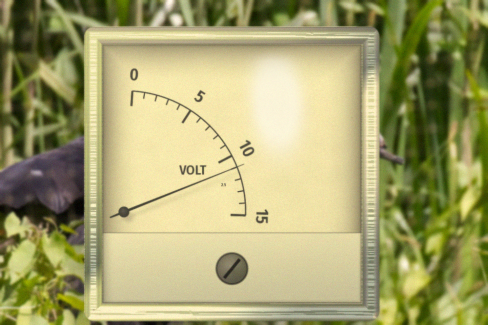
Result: 11; V
